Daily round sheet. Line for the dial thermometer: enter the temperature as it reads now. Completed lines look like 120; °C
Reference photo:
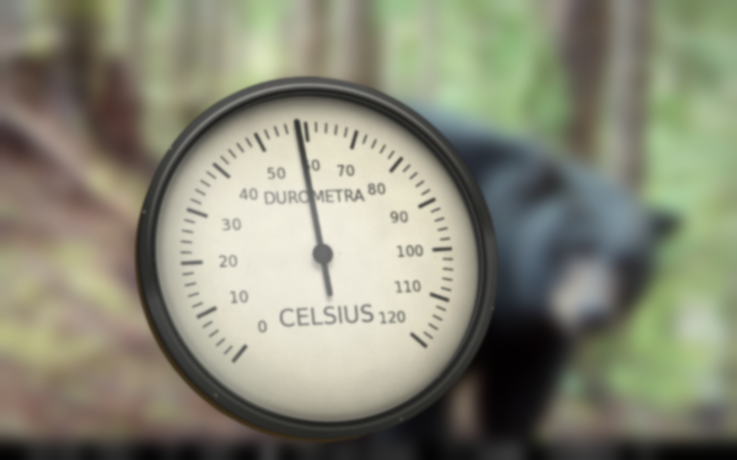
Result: 58; °C
